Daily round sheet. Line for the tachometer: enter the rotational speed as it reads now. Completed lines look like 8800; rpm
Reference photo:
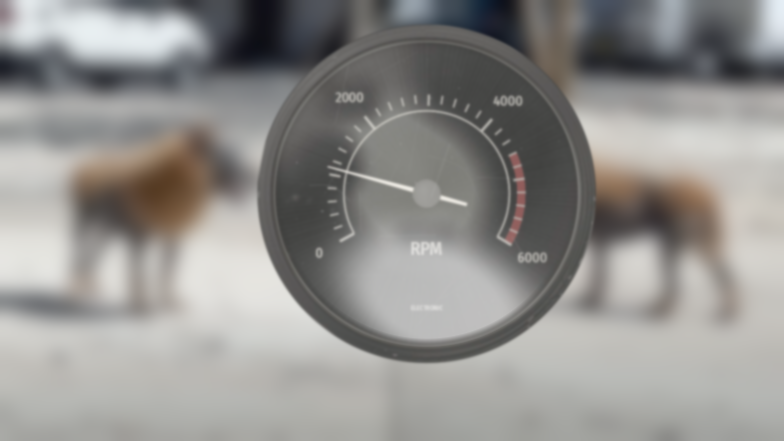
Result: 1100; rpm
